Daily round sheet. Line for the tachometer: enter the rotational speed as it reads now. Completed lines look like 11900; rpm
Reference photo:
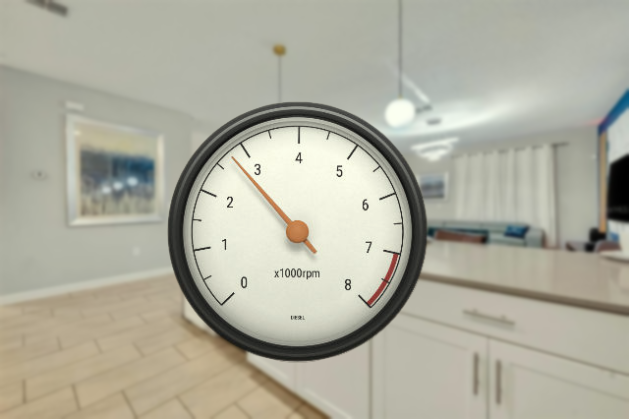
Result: 2750; rpm
